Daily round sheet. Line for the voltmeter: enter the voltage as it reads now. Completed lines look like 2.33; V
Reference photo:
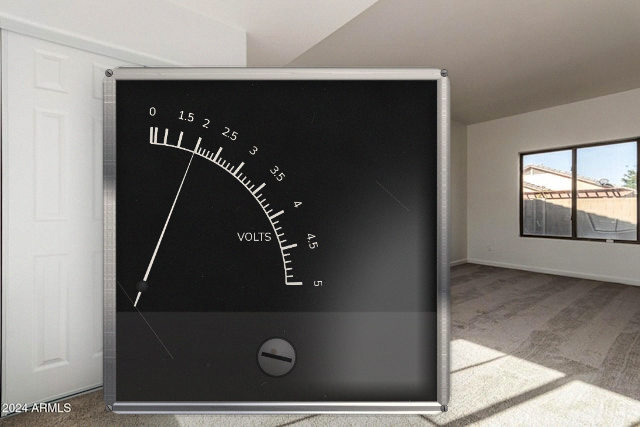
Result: 2; V
